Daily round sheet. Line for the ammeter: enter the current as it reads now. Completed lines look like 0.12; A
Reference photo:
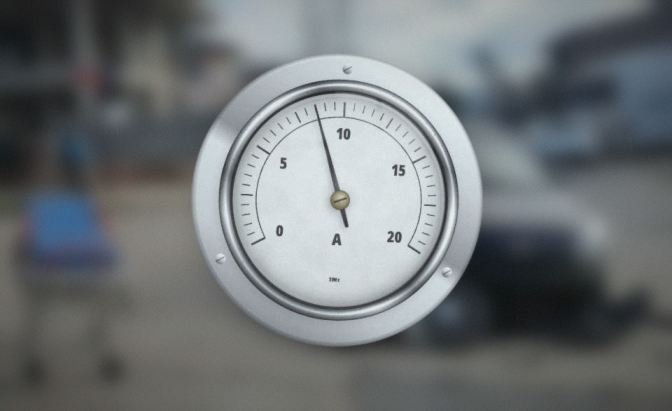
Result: 8.5; A
